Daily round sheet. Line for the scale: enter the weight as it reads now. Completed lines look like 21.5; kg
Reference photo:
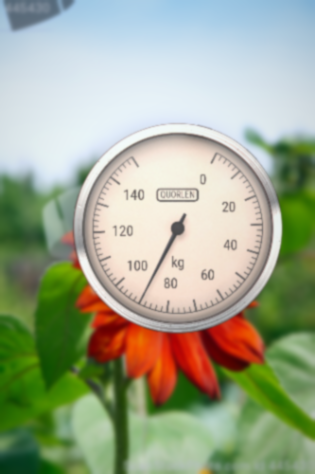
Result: 90; kg
